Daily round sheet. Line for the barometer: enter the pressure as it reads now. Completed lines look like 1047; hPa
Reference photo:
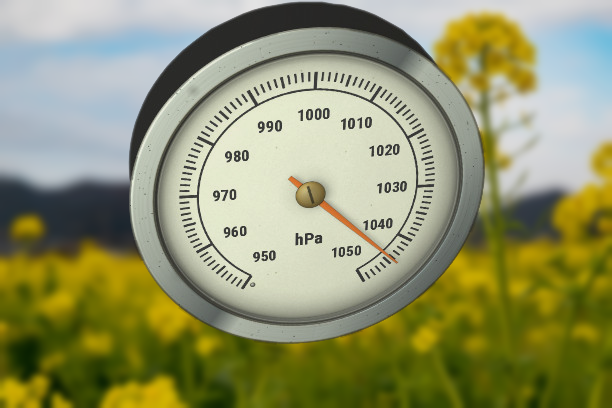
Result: 1044; hPa
